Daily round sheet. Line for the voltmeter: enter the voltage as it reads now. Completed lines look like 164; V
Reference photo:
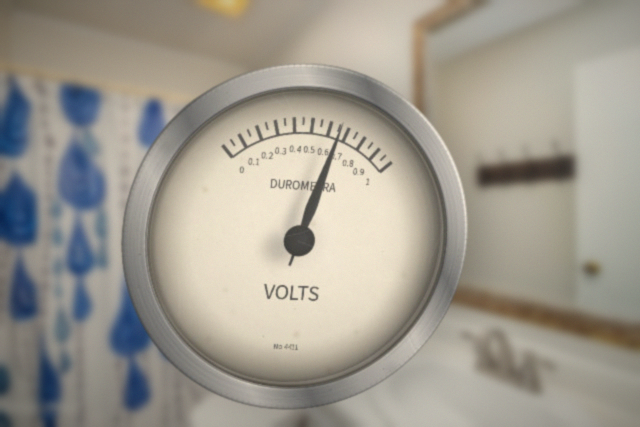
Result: 0.65; V
